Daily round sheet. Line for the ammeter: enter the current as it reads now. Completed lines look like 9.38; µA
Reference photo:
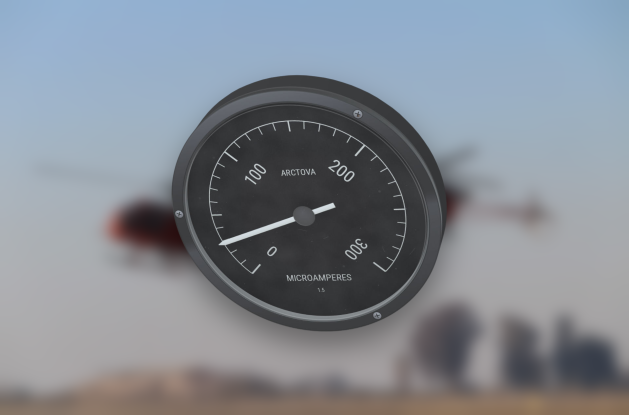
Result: 30; µA
